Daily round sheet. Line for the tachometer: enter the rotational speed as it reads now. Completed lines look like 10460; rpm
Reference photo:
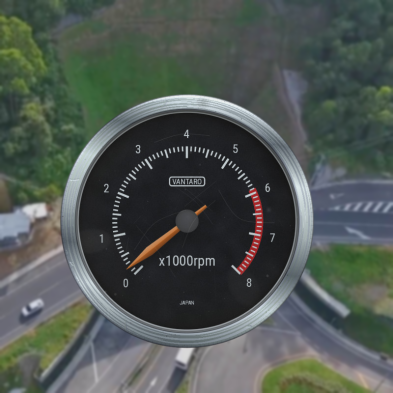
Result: 200; rpm
